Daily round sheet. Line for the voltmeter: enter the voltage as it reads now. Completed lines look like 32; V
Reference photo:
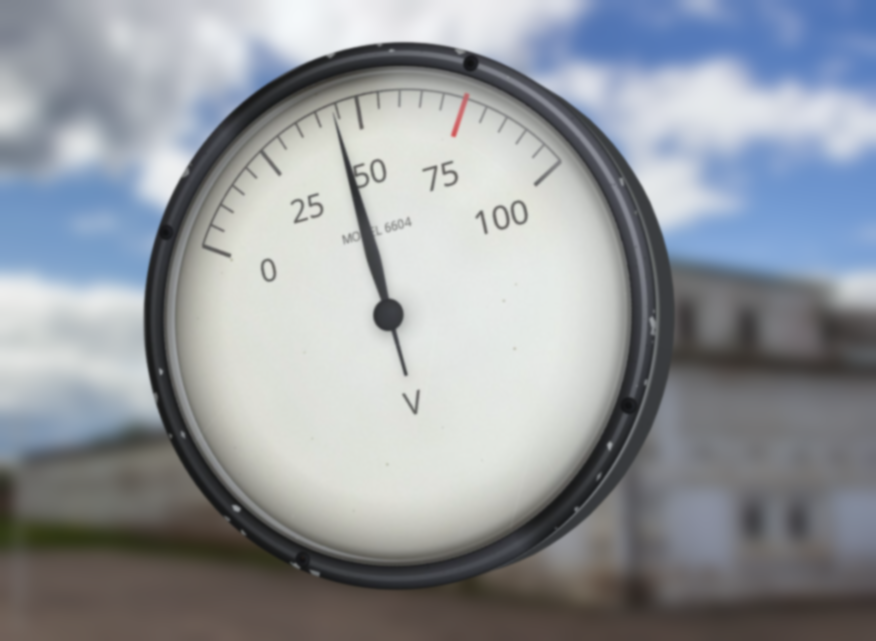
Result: 45; V
